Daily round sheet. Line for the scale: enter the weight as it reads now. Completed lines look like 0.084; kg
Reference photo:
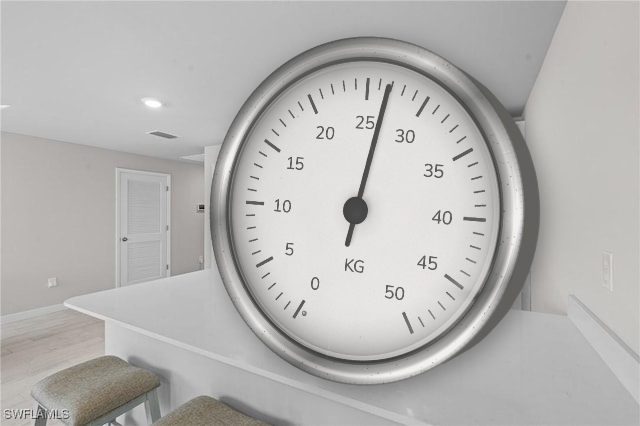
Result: 27; kg
